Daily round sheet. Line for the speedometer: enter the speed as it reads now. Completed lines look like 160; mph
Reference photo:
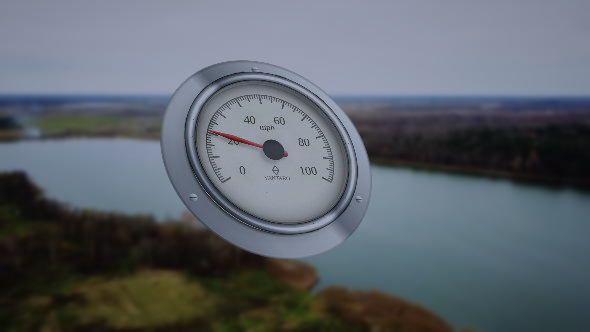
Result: 20; mph
